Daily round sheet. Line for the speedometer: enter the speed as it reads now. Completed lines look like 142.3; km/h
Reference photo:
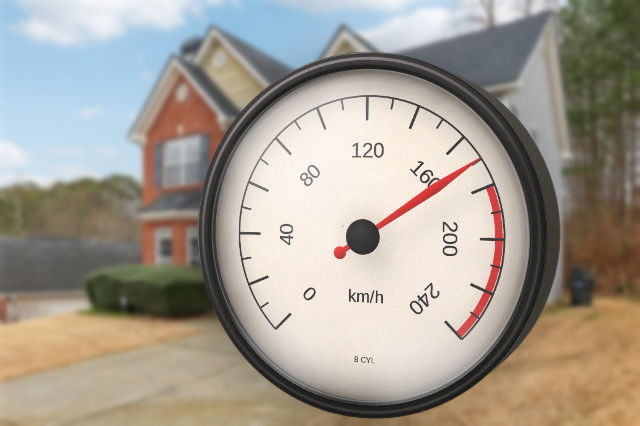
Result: 170; km/h
